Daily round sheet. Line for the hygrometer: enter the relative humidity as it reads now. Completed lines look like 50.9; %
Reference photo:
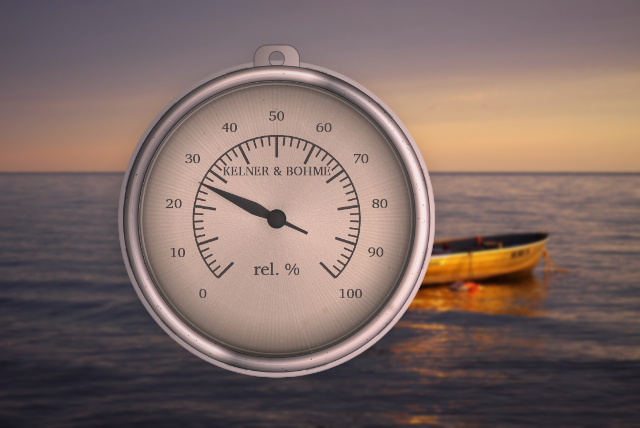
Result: 26; %
